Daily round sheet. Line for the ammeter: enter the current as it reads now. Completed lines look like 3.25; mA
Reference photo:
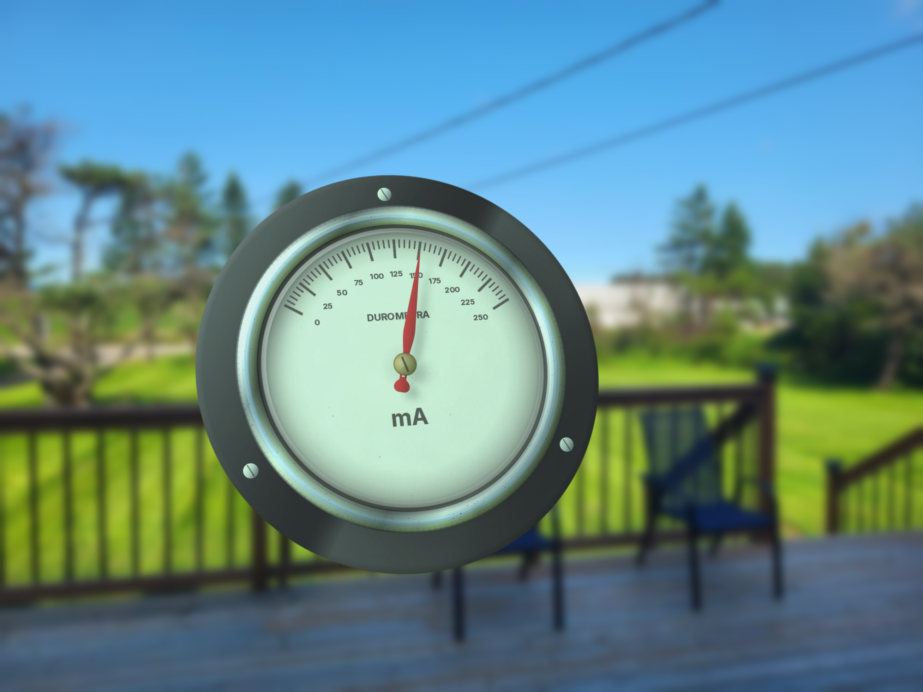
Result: 150; mA
